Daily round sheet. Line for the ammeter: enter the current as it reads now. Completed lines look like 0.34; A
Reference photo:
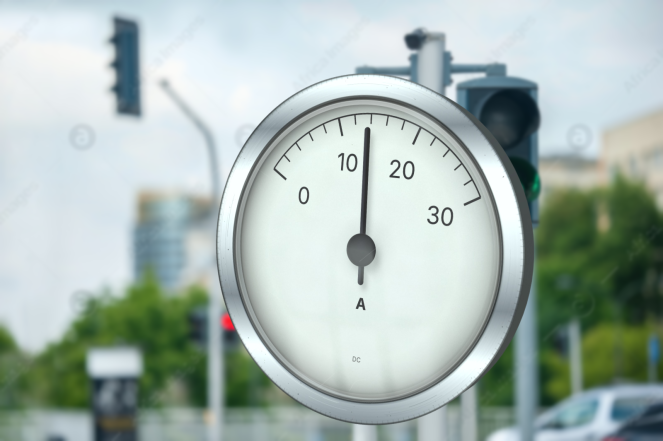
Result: 14; A
